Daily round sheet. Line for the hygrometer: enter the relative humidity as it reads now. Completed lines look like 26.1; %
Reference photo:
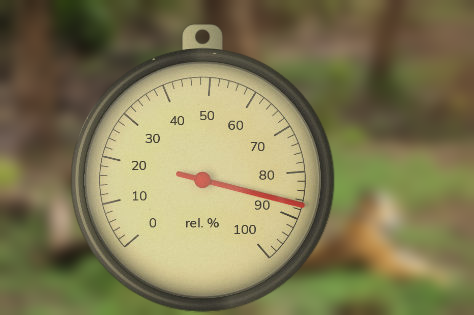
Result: 87; %
